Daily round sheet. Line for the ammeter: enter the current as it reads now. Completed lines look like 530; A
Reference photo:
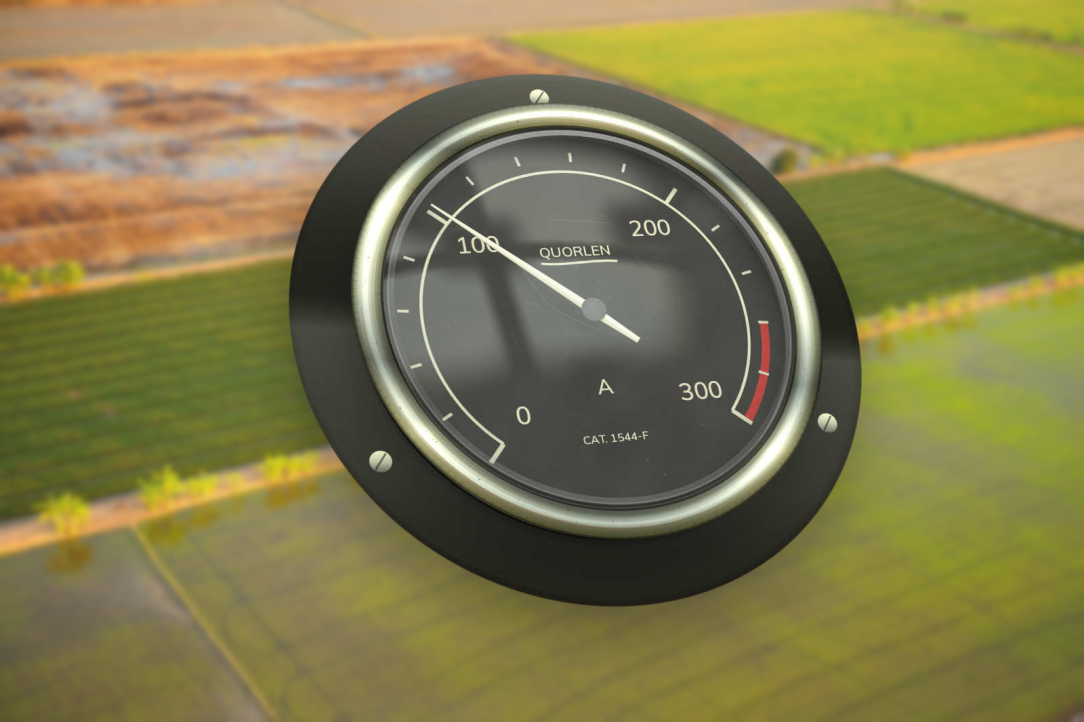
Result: 100; A
